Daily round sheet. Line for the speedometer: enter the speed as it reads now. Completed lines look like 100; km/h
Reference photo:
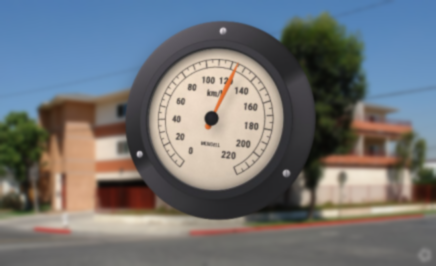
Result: 125; km/h
